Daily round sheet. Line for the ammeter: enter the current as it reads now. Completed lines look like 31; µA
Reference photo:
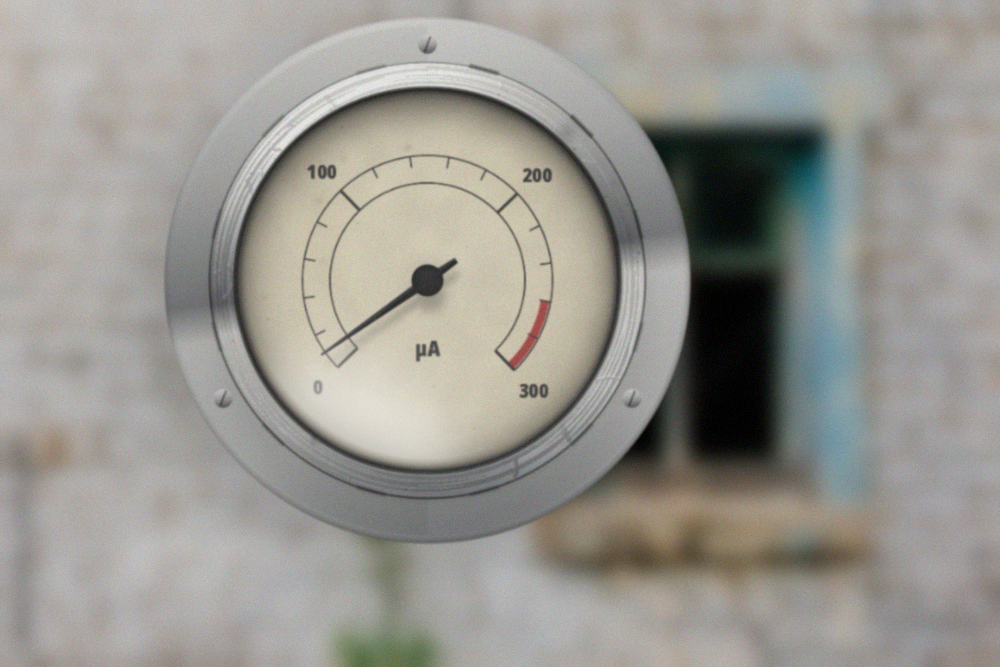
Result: 10; µA
